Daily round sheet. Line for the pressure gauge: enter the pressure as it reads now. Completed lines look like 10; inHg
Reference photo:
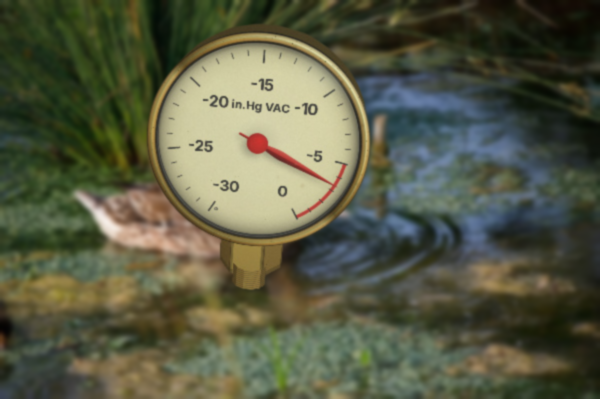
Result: -3.5; inHg
